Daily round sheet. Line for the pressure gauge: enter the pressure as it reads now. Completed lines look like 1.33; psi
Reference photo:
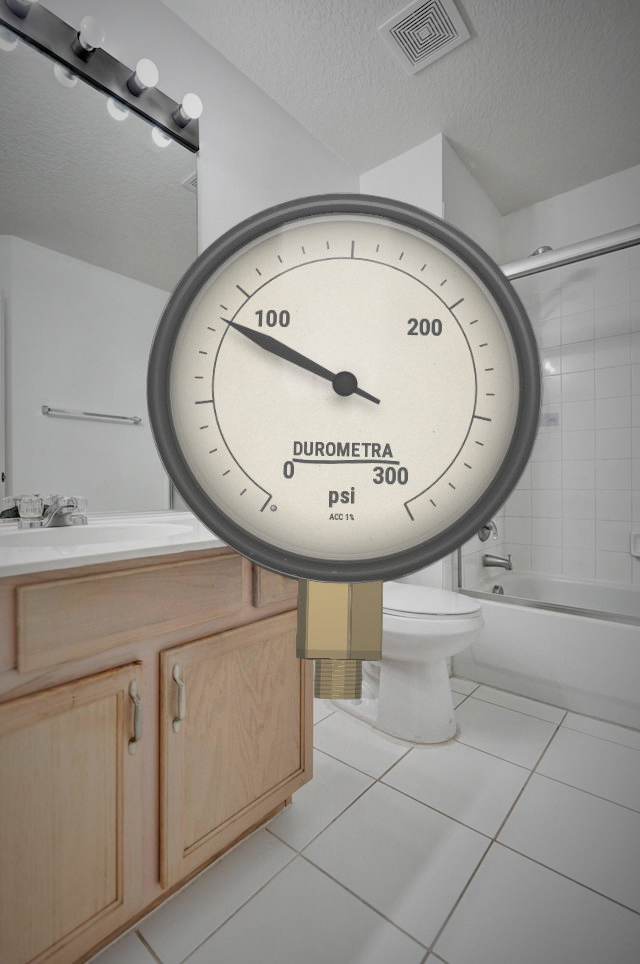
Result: 85; psi
